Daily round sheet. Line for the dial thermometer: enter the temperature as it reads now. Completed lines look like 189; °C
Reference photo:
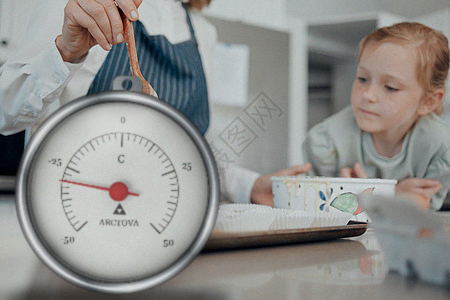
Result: -30; °C
